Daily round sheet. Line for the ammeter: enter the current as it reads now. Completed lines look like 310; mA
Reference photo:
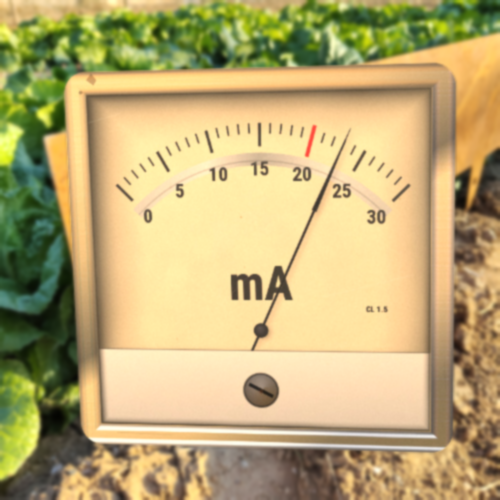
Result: 23; mA
